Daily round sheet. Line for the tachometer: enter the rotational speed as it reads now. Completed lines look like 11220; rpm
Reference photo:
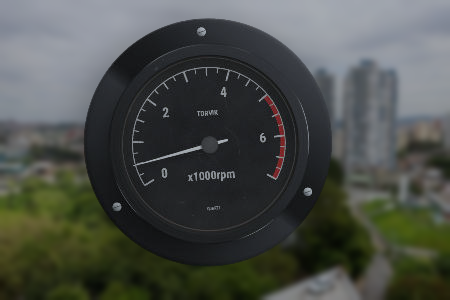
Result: 500; rpm
